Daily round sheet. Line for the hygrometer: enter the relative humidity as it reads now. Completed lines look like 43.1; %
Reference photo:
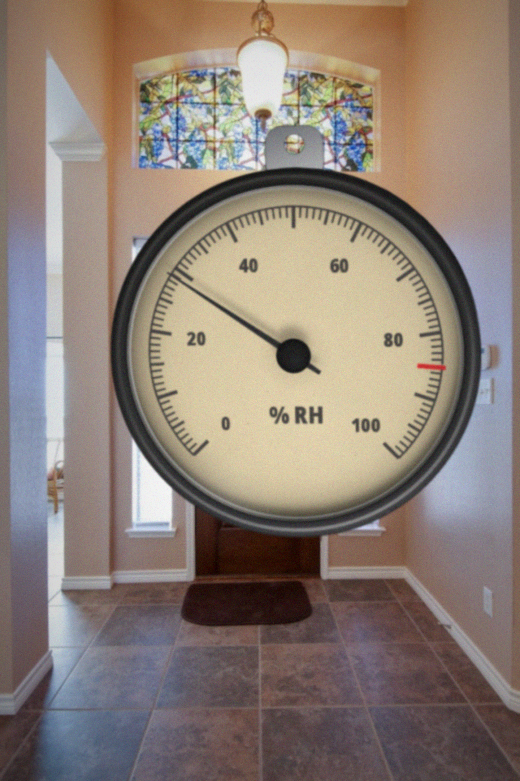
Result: 29; %
